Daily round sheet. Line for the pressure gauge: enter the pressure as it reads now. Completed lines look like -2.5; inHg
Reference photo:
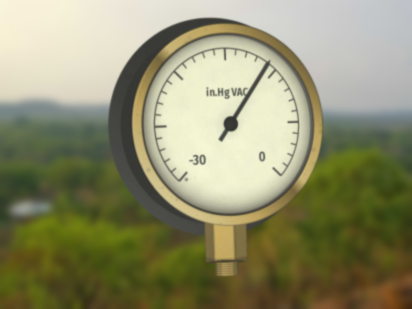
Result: -11; inHg
